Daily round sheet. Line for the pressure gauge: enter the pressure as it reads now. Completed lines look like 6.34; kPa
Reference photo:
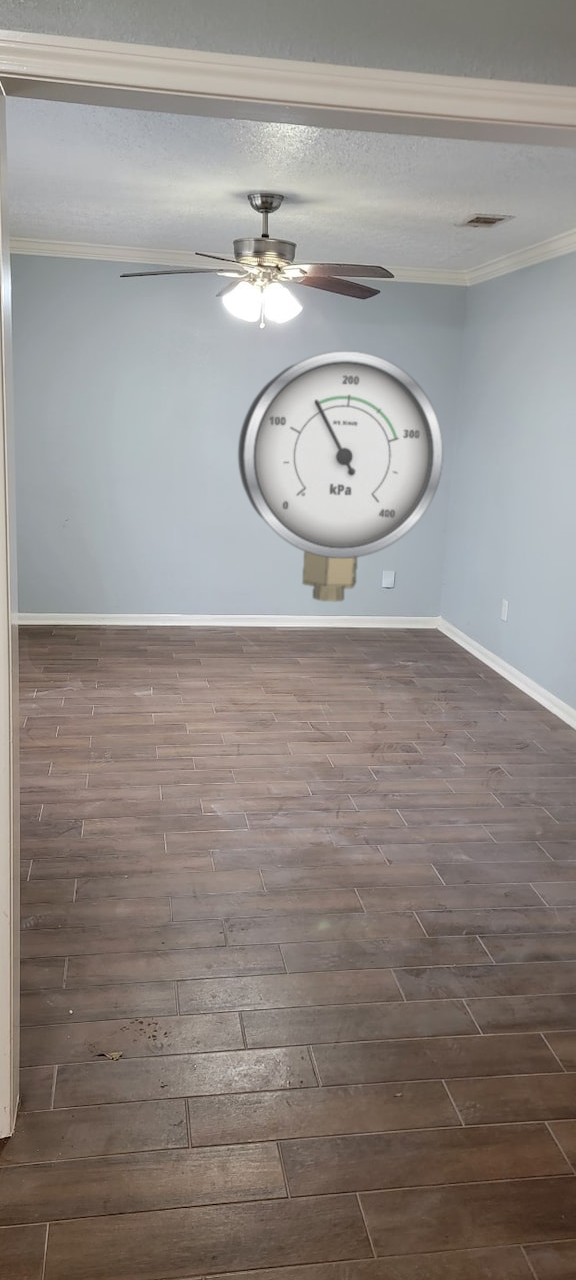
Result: 150; kPa
